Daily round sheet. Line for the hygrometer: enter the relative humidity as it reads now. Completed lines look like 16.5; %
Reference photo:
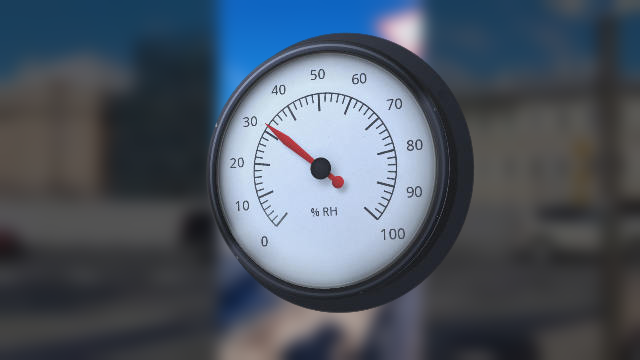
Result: 32; %
